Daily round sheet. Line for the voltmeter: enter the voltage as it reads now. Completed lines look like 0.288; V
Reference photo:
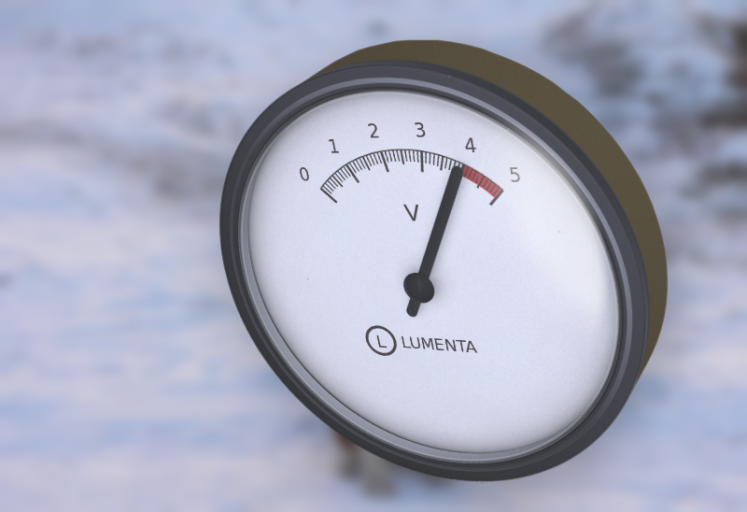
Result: 4; V
